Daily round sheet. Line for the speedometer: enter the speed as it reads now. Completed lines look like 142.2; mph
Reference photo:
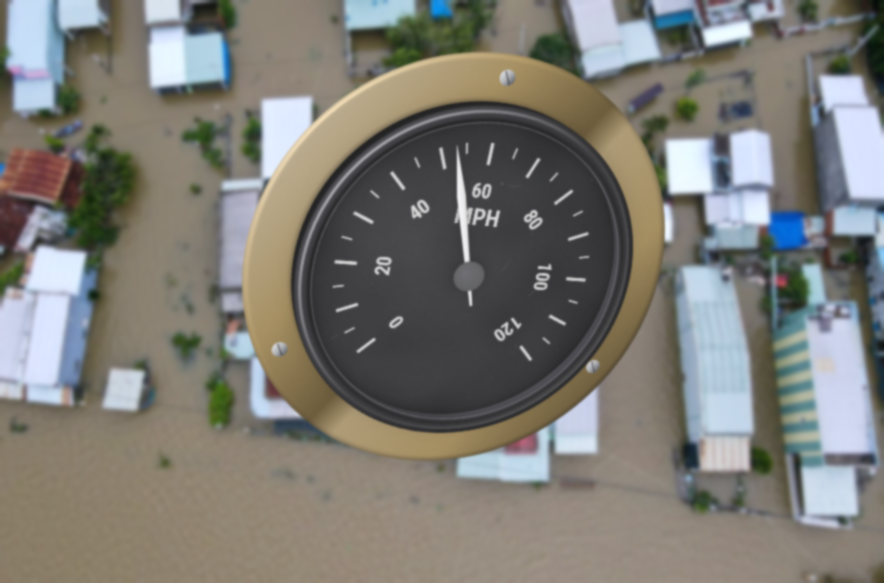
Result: 52.5; mph
